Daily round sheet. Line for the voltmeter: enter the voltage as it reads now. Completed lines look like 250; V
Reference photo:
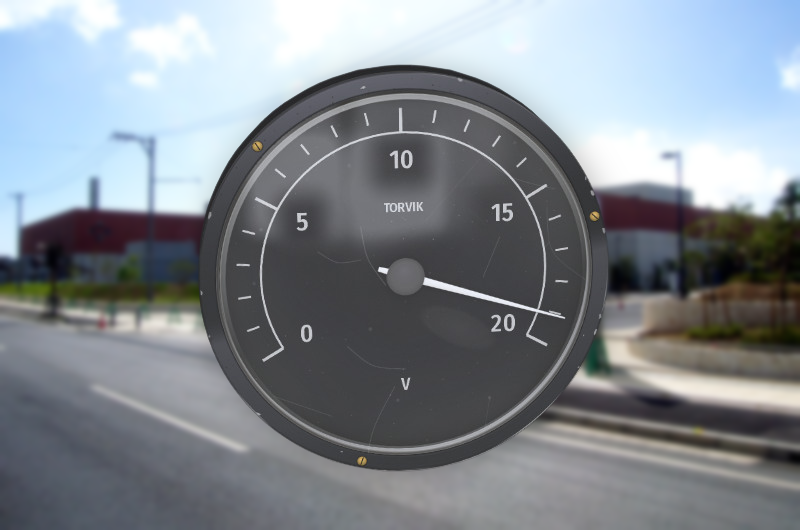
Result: 19; V
